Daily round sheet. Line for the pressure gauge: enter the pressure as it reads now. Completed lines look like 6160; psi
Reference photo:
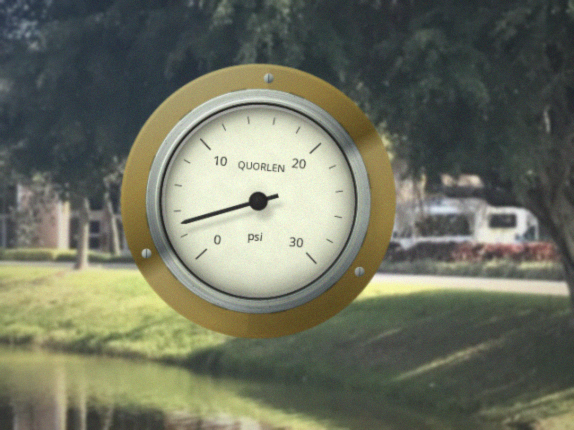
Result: 3; psi
